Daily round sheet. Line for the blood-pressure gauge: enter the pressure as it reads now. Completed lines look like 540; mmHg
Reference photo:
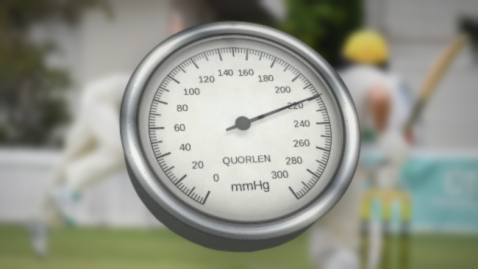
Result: 220; mmHg
